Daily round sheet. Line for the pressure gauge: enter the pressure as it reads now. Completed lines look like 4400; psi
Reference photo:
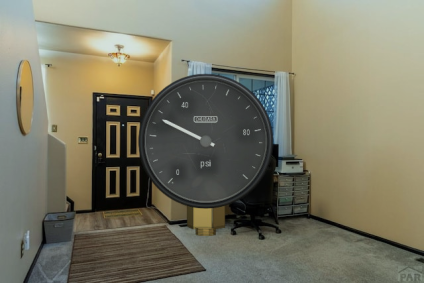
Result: 27.5; psi
